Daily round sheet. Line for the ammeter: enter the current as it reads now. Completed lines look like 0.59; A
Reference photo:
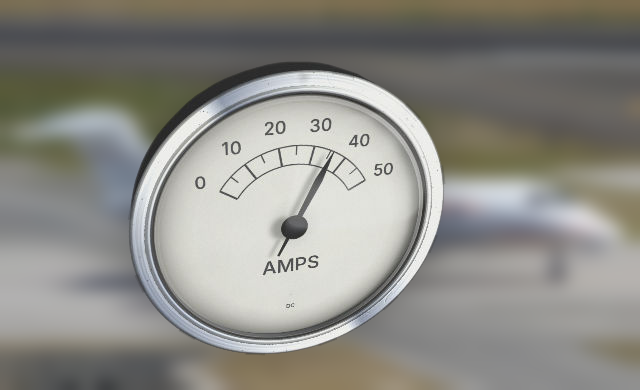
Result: 35; A
